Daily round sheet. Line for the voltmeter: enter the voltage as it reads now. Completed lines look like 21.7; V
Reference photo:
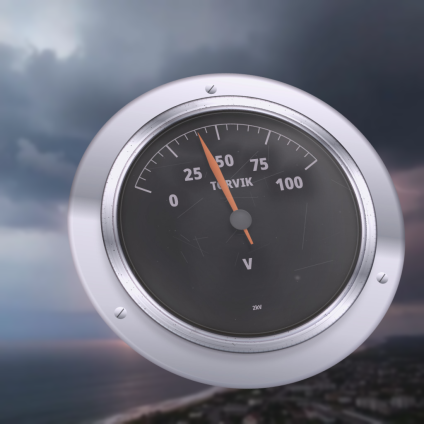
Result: 40; V
